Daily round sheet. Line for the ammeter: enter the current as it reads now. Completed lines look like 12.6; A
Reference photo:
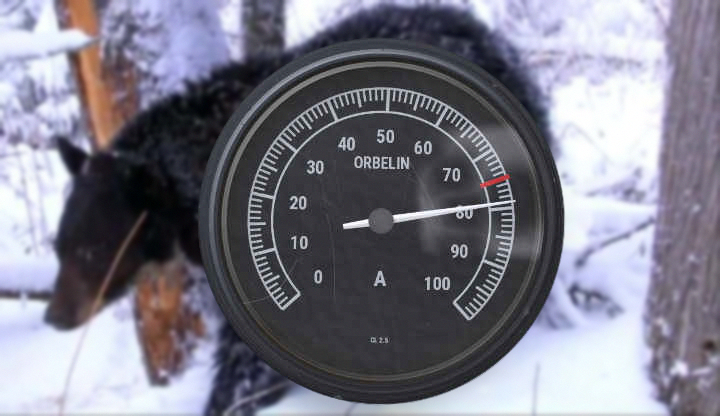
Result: 79; A
